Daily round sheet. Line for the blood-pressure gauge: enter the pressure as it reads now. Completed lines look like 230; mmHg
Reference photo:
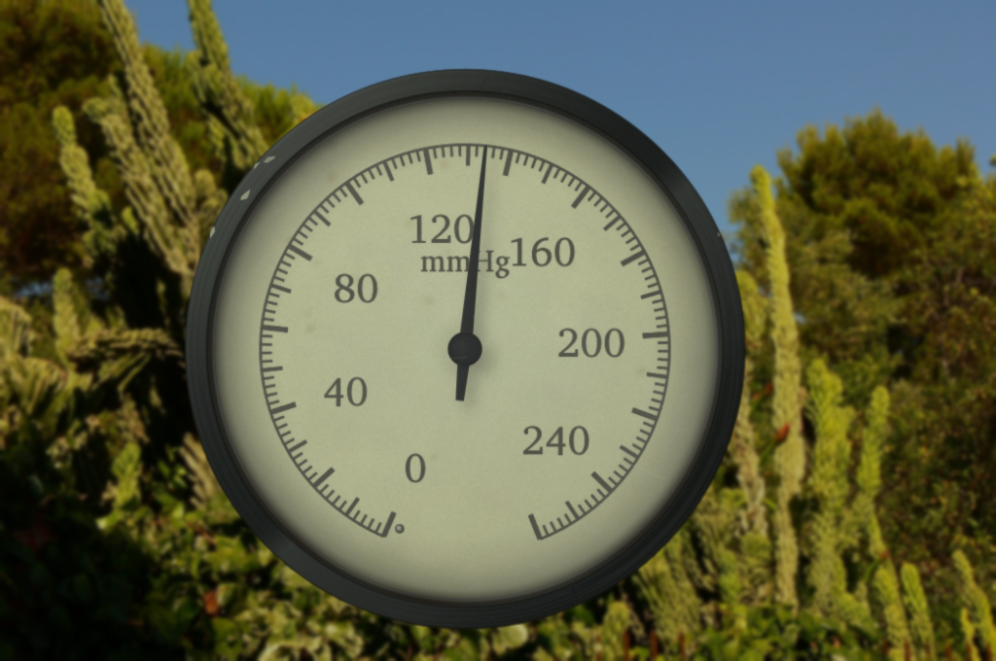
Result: 134; mmHg
